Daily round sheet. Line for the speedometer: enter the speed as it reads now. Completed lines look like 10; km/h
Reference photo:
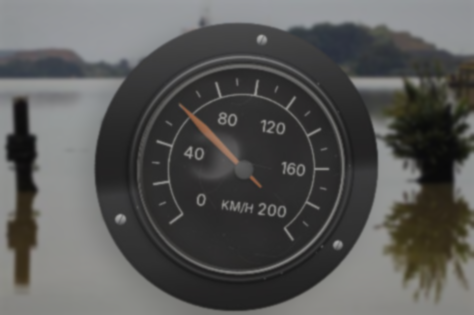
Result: 60; km/h
